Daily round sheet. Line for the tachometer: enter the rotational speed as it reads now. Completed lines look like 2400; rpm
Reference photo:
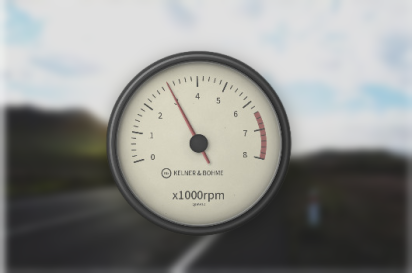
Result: 3000; rpm
